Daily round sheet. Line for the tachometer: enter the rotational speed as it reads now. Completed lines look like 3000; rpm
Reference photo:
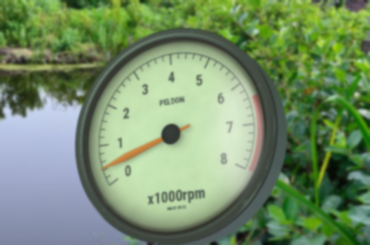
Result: 400; rpm
